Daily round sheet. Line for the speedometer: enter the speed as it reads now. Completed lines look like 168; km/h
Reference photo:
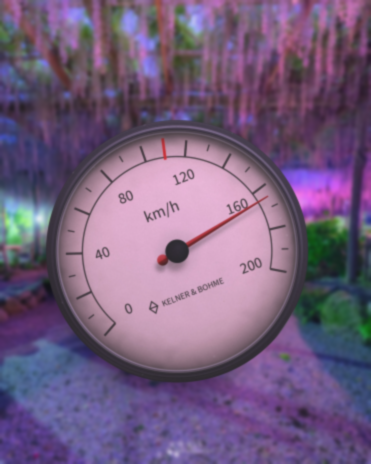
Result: 165; km/h
